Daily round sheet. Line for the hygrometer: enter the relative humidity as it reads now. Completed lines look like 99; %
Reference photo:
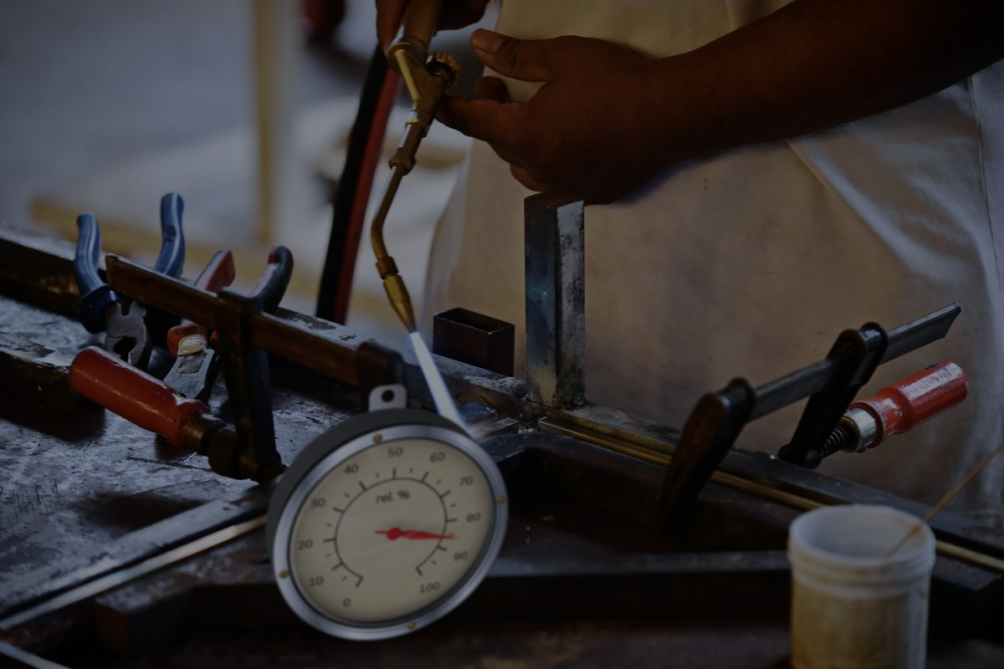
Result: 85; %
